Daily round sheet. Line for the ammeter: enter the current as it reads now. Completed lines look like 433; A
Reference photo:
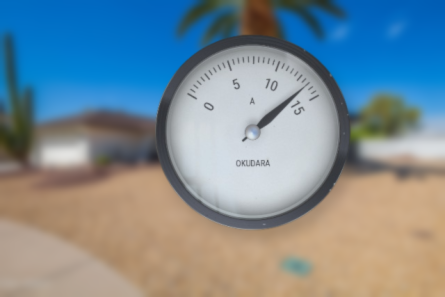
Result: 13.5; A
